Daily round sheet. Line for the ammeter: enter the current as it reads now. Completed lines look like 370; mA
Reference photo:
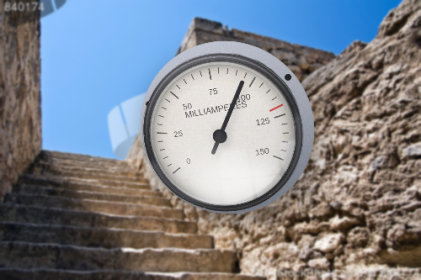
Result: 95; mA
